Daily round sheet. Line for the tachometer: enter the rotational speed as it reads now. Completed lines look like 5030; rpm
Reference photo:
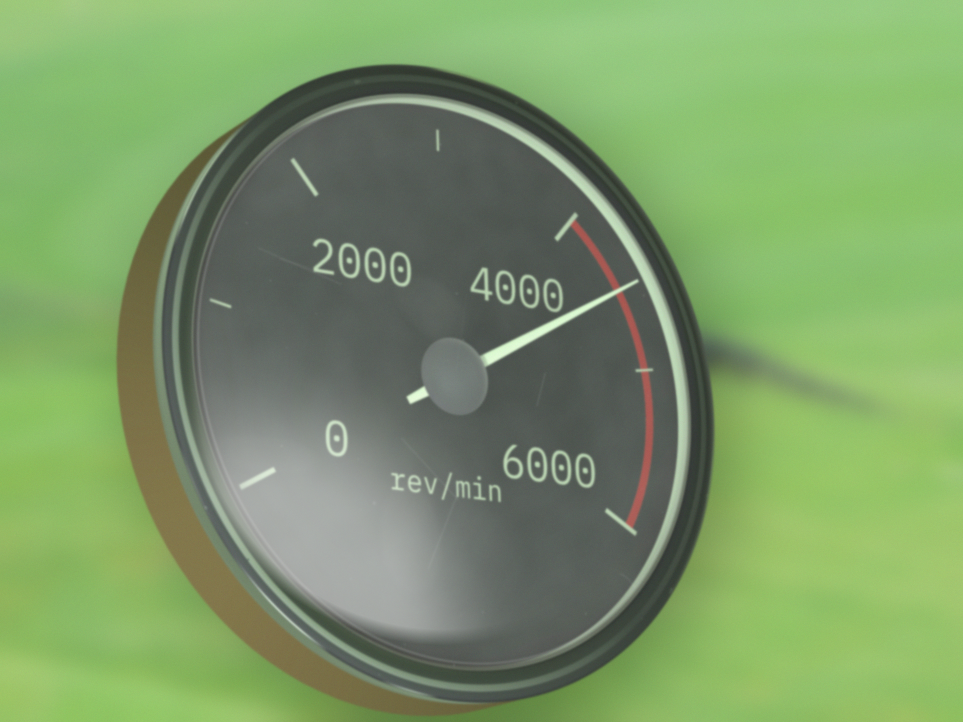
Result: 4500; rpm
